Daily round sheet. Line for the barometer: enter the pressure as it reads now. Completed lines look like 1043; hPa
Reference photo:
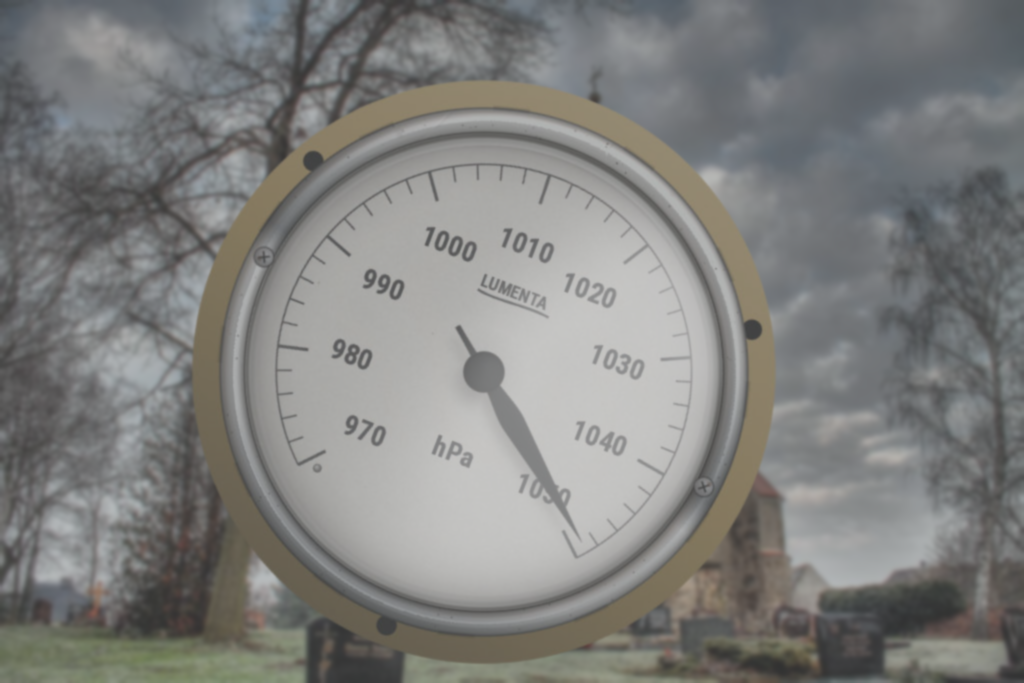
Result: 1049; hPa
